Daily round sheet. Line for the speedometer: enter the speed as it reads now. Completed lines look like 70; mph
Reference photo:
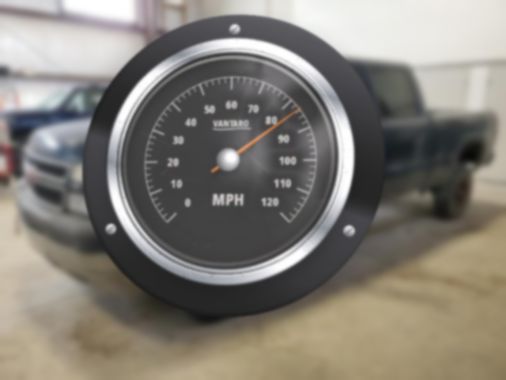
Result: 84; mph
